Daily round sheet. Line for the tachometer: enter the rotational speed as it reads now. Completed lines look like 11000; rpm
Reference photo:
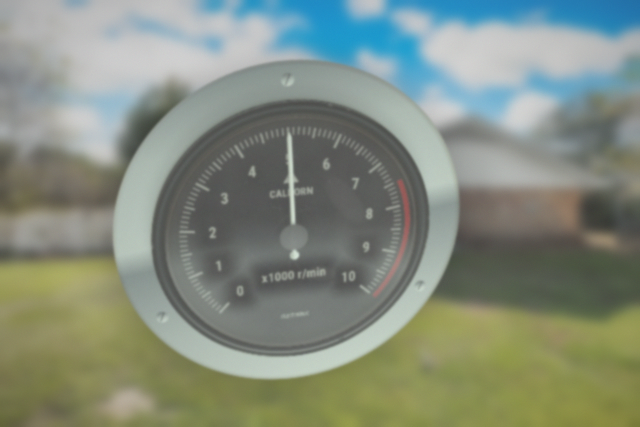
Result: 5000; rpm
